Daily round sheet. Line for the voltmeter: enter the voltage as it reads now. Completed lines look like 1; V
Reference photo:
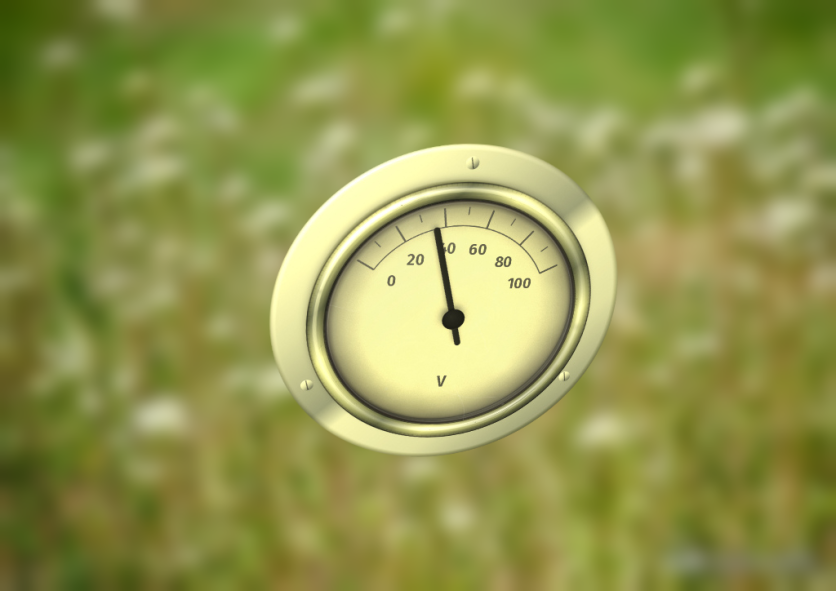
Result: 35; V
